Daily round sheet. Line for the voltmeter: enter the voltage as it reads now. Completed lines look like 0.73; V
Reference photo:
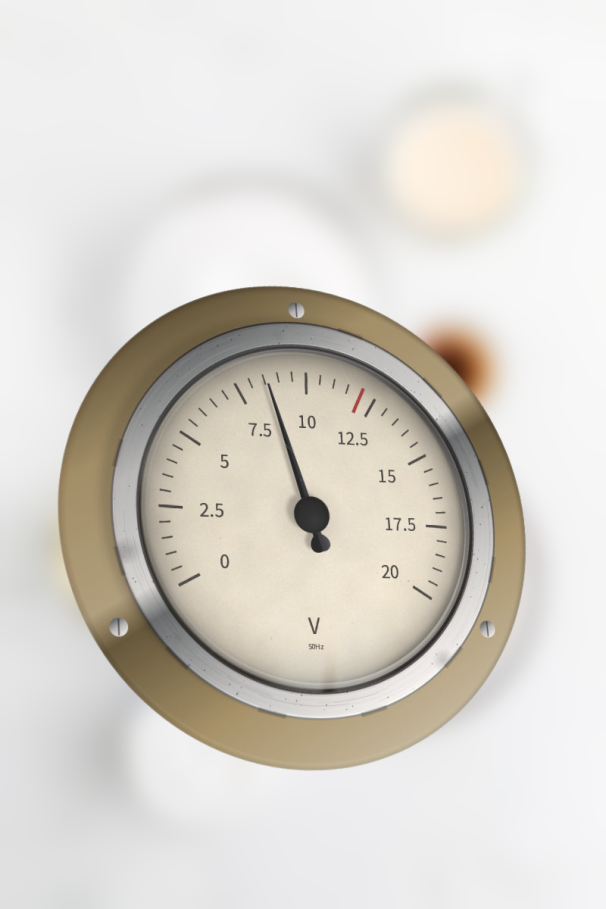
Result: 8.5; V
